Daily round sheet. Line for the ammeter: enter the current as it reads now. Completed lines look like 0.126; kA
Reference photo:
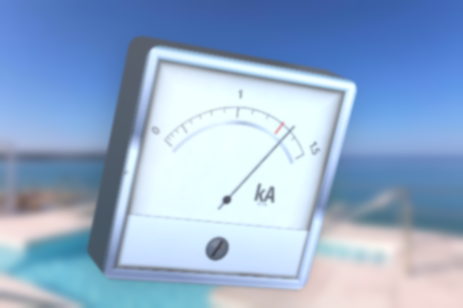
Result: 1.35; kA
